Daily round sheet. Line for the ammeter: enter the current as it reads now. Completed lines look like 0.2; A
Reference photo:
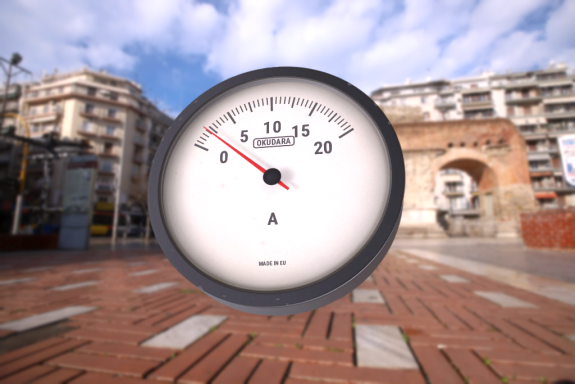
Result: 2; A
